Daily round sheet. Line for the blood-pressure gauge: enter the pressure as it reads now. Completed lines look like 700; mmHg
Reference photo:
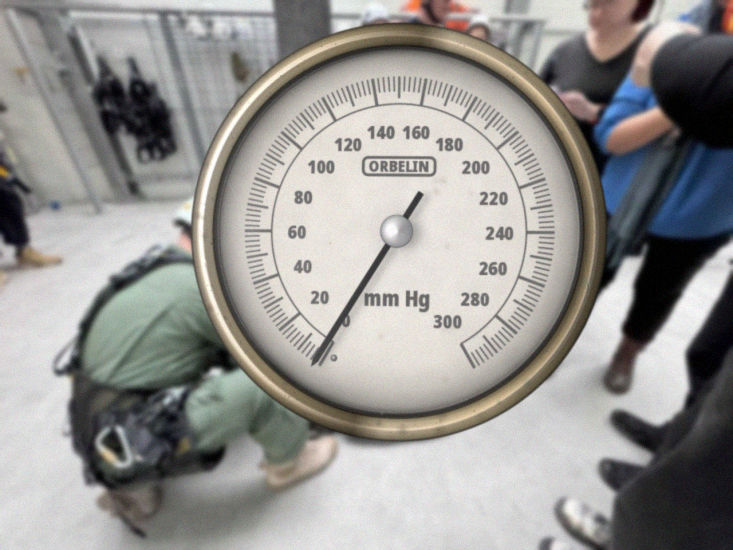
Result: 2; mmHg
